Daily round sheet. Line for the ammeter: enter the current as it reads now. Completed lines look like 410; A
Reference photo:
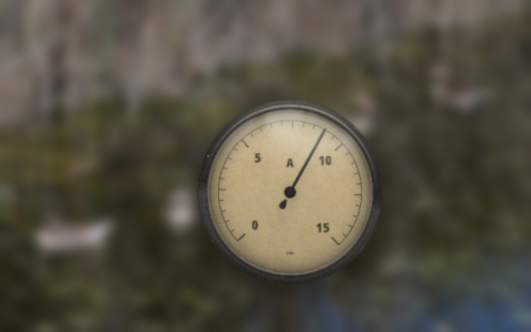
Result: 9; A
